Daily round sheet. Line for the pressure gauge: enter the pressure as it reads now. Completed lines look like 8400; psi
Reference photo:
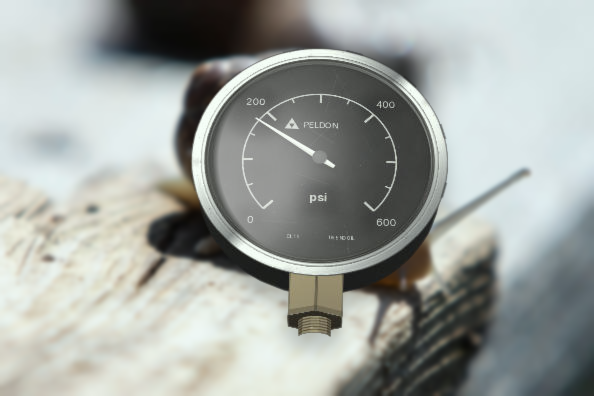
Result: 175; psi
